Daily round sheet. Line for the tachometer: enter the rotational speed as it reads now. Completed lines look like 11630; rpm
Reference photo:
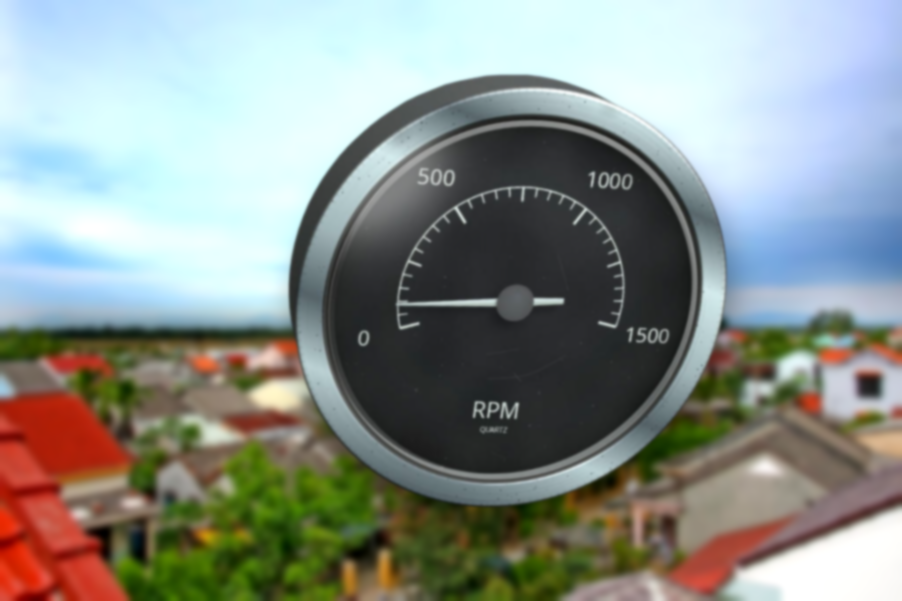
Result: 100; rpm
